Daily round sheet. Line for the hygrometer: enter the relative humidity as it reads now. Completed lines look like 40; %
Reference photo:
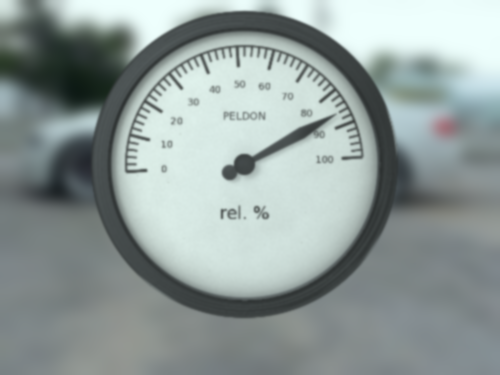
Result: 86; %
